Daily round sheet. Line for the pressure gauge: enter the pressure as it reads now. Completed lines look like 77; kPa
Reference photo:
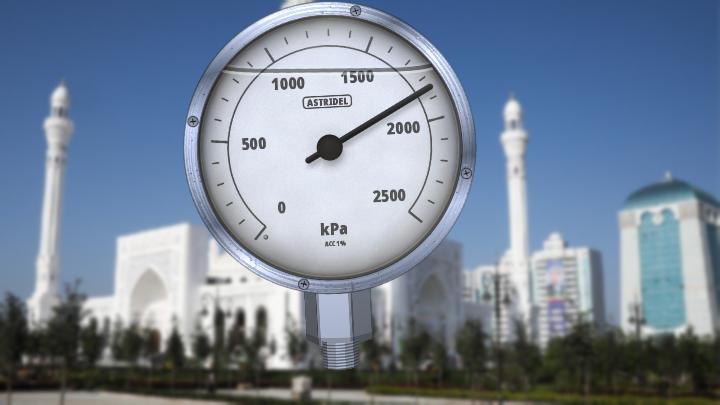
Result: 1850; kPa
